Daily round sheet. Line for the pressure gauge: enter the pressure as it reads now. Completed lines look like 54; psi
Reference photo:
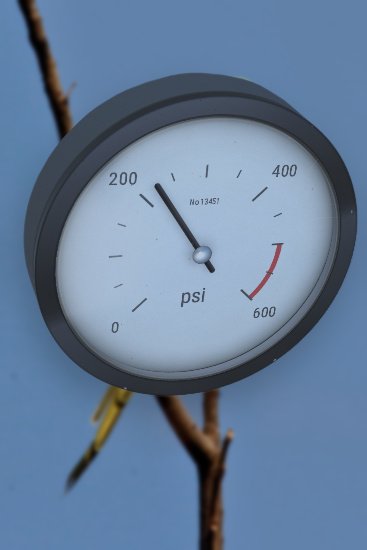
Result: 225; psi
